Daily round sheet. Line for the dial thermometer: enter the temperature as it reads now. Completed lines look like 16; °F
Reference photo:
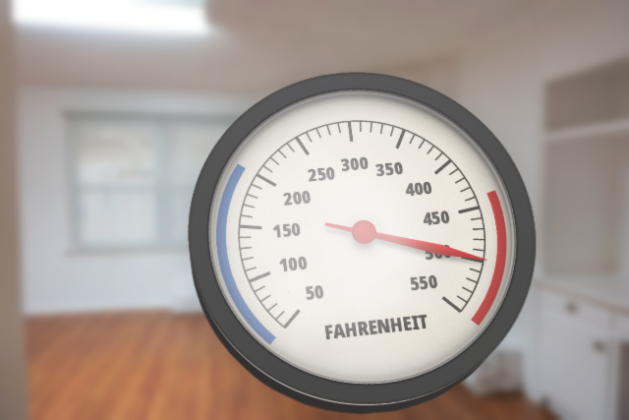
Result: 500; °F
